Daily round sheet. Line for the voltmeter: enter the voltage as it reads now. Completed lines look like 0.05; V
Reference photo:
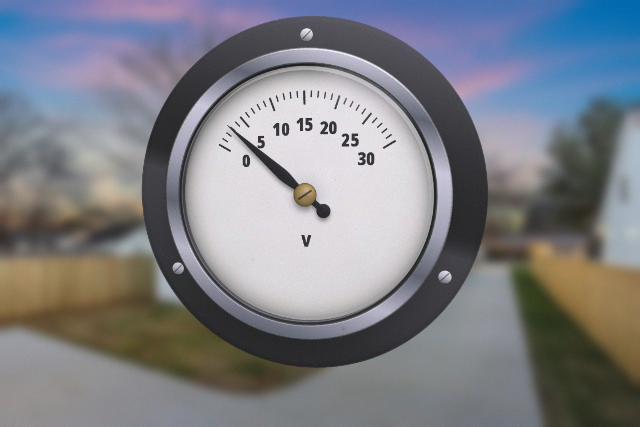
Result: 3; V
